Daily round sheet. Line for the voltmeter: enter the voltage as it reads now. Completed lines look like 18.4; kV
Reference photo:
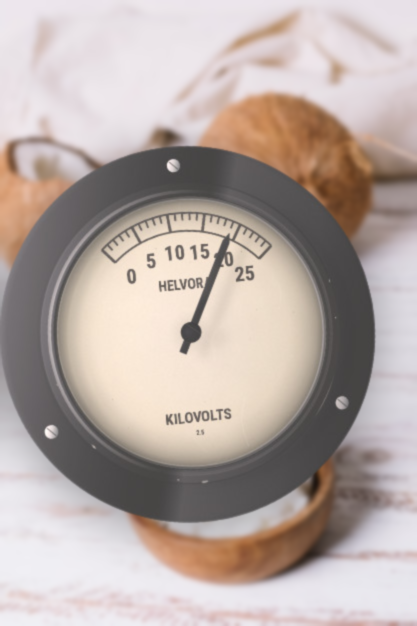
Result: 19; kV
